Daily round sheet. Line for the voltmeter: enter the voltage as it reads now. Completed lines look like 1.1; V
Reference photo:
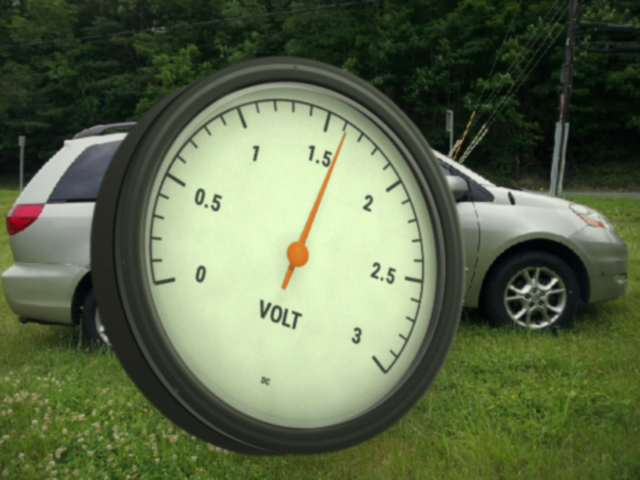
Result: 1.6; V
